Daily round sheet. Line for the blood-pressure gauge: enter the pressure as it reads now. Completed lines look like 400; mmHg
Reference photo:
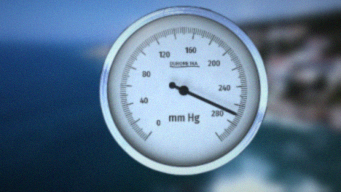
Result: 270; mmHg
